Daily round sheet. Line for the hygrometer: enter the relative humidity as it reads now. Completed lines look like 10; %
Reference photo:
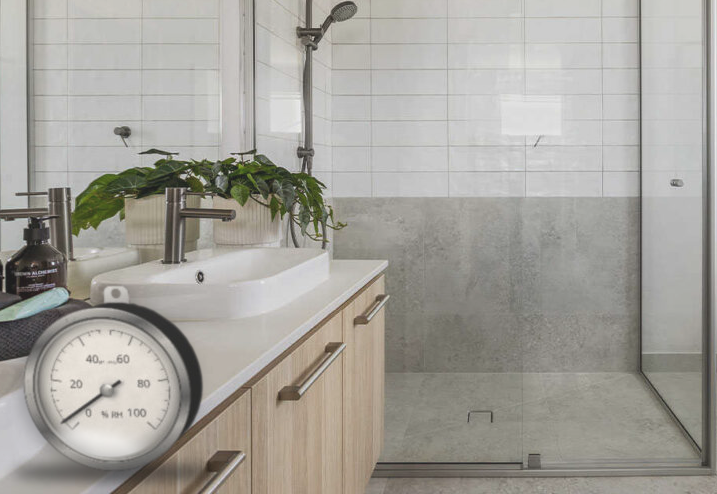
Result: 4; %
